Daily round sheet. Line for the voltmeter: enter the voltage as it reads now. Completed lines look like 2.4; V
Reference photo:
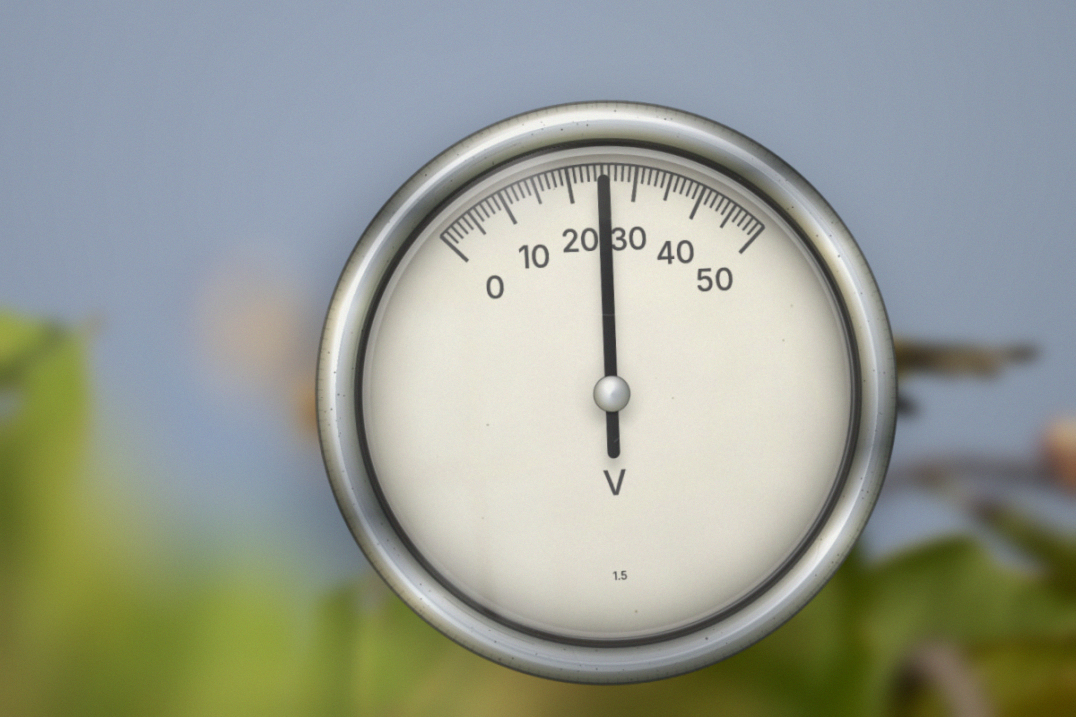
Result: 25; V
